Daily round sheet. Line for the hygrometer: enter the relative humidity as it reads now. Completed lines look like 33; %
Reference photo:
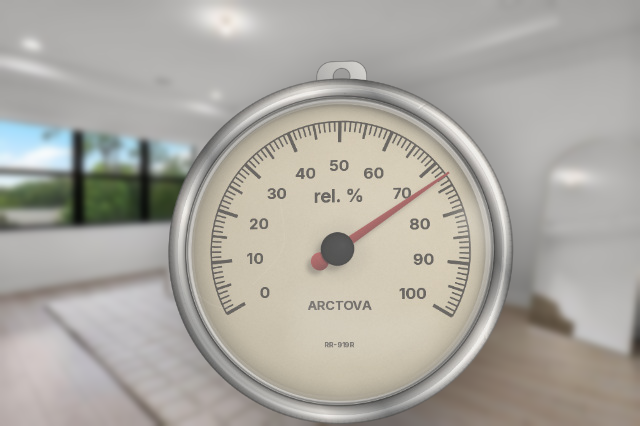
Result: 73; %
